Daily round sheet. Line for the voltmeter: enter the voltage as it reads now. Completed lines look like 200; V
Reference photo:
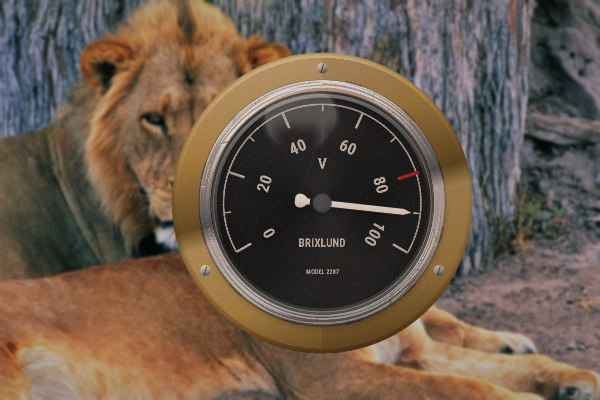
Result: 90; V
